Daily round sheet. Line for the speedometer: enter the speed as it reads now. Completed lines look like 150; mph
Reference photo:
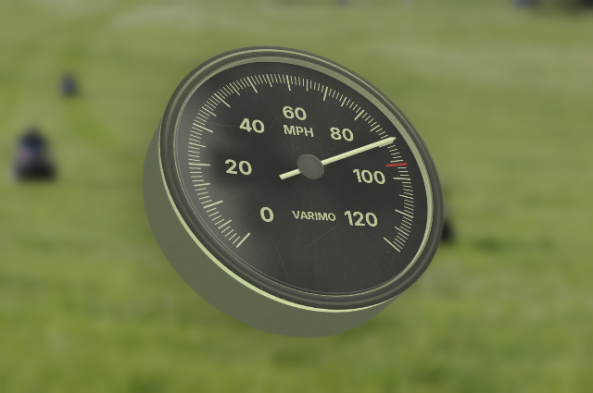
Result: 90; mph
